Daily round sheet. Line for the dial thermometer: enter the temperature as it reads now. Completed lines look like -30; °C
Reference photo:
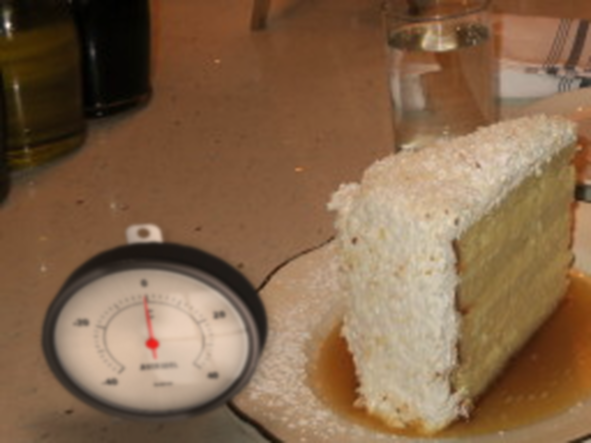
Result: 0; °C
